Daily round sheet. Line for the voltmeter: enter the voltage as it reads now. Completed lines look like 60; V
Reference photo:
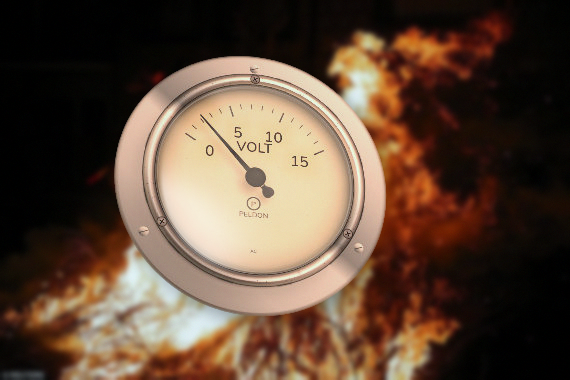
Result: 2; V
